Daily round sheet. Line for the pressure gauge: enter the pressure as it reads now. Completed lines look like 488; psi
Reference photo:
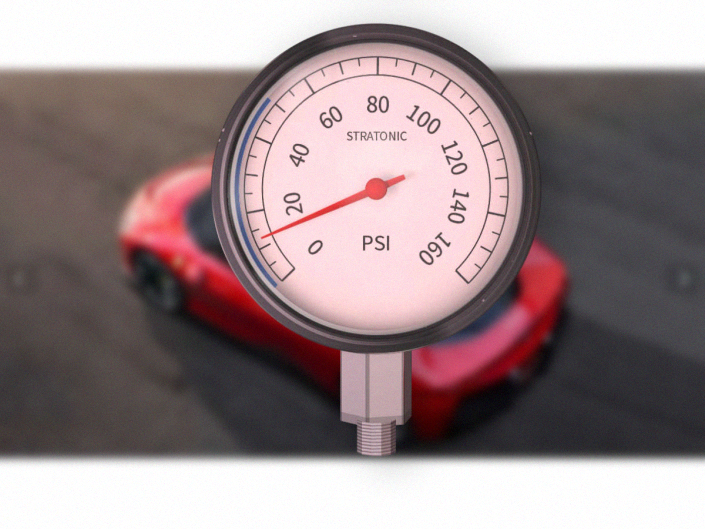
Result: 12.5; psi
